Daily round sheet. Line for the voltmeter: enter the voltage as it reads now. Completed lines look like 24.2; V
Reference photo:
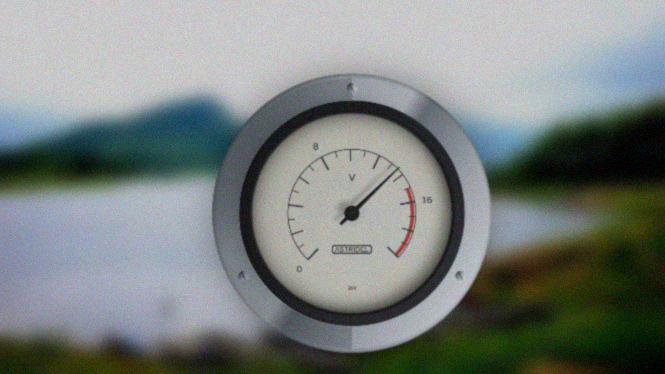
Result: 13.5; V
